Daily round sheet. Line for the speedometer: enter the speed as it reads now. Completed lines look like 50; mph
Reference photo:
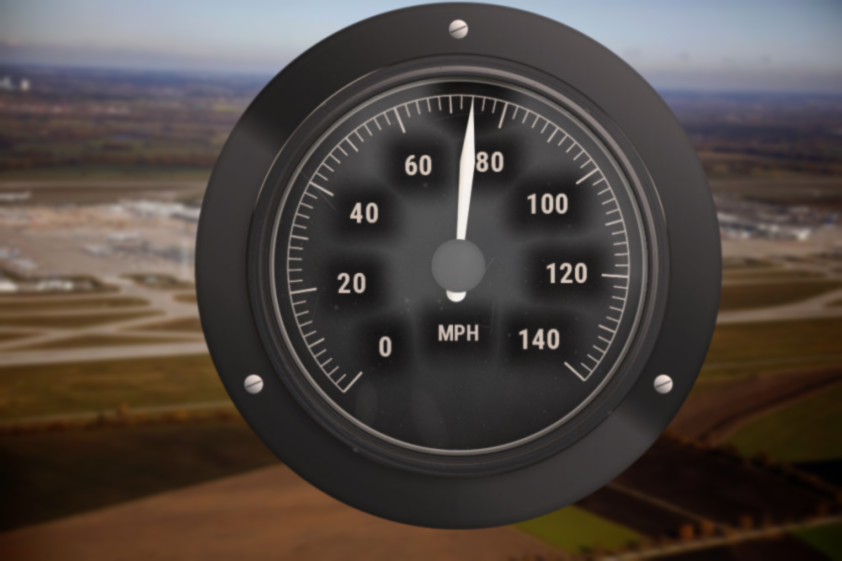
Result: 74; mph
